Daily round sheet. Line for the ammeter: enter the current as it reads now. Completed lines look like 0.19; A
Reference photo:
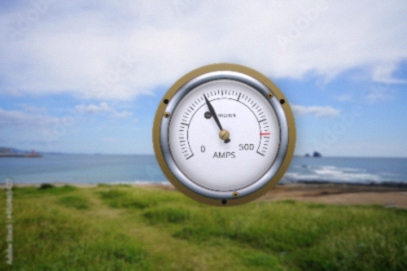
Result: 200; A
